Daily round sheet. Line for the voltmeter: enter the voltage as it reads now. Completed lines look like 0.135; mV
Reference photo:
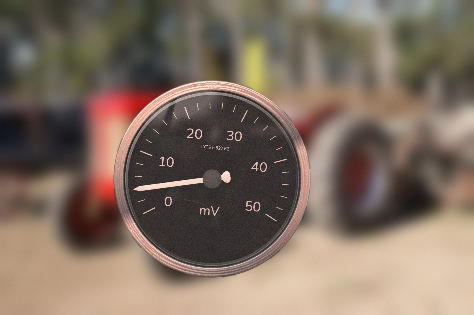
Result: 4; mV
